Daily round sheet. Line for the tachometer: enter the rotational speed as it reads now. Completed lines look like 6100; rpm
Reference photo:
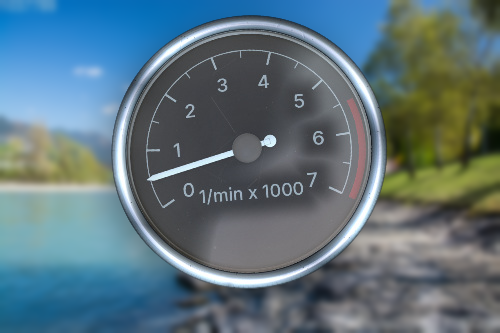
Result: 500; rpm
